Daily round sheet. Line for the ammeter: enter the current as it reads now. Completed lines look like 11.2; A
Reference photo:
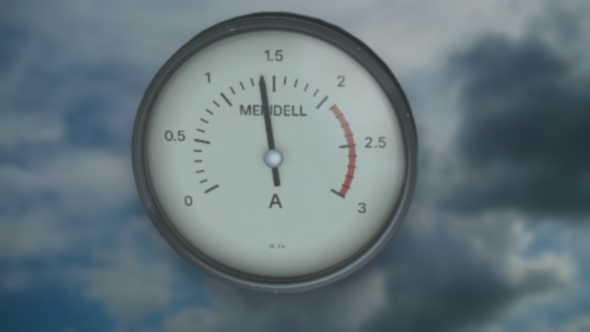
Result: 1.4; A
